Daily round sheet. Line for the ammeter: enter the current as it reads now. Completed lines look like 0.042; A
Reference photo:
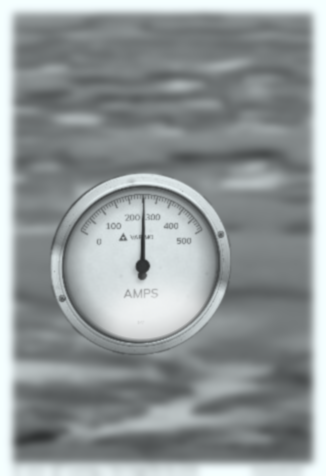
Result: 250; A
